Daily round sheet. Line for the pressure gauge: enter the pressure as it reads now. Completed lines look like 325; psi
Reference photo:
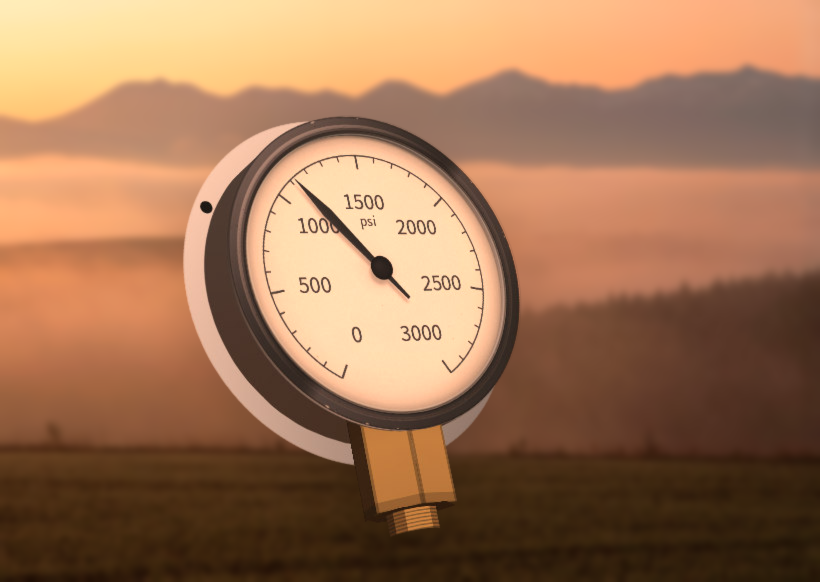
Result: 1100; psi
